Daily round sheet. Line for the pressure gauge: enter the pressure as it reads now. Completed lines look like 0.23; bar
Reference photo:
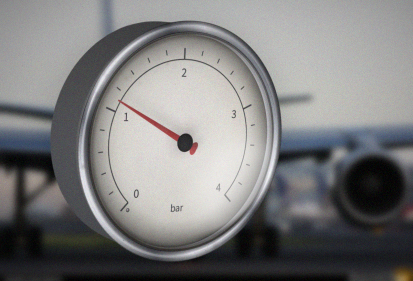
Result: 1.1; bar
